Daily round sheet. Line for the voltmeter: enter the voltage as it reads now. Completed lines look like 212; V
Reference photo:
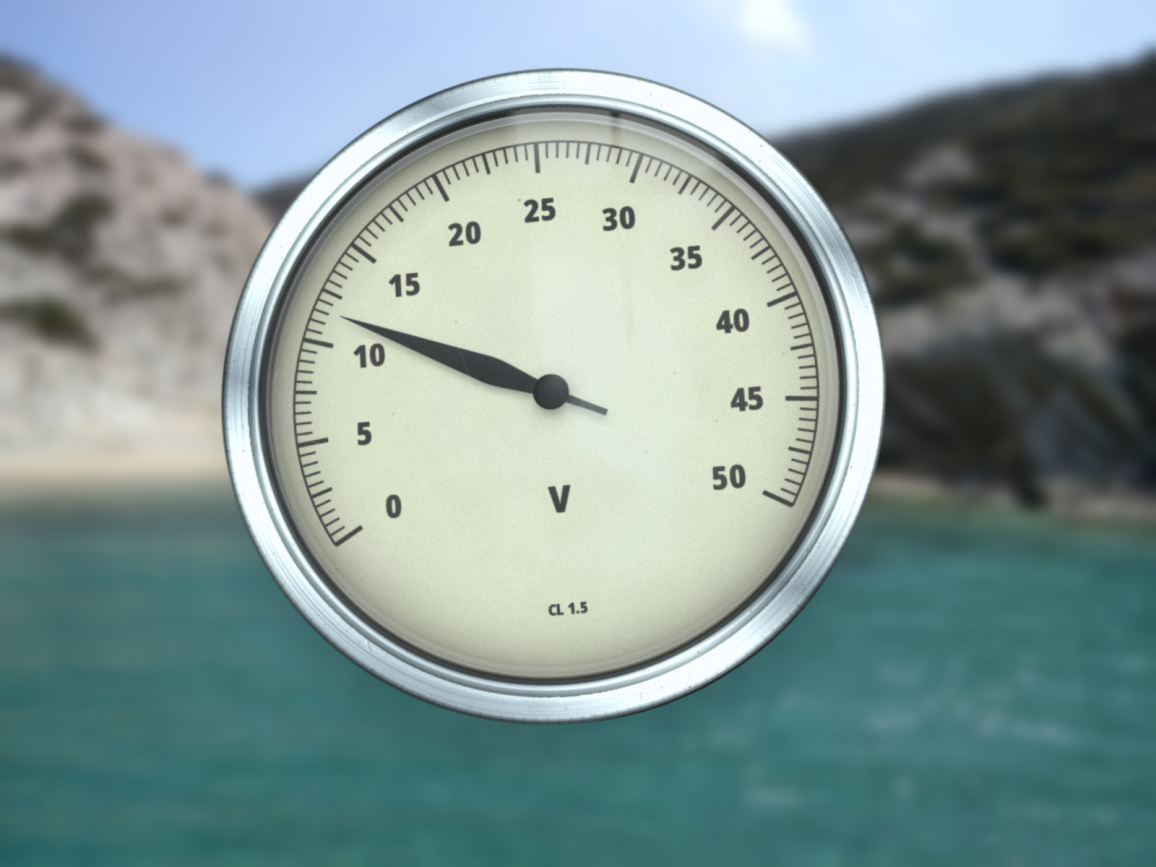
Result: 11.5; V
